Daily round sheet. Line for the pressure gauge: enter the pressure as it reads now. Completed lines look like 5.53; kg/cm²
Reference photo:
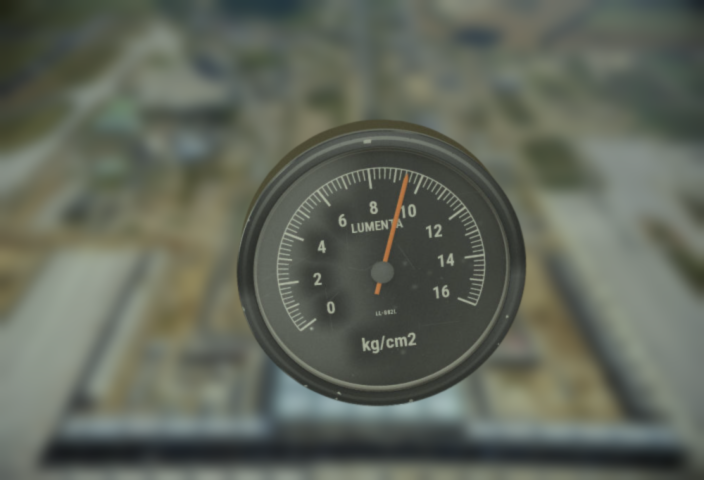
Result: 9.4; kg/cm²
